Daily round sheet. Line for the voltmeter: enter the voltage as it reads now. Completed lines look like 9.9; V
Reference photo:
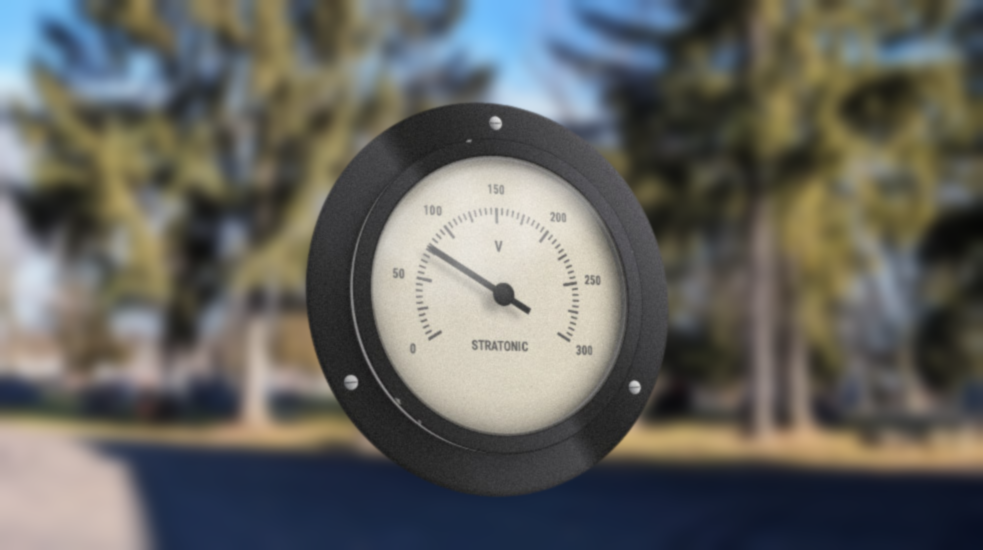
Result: 75; V
